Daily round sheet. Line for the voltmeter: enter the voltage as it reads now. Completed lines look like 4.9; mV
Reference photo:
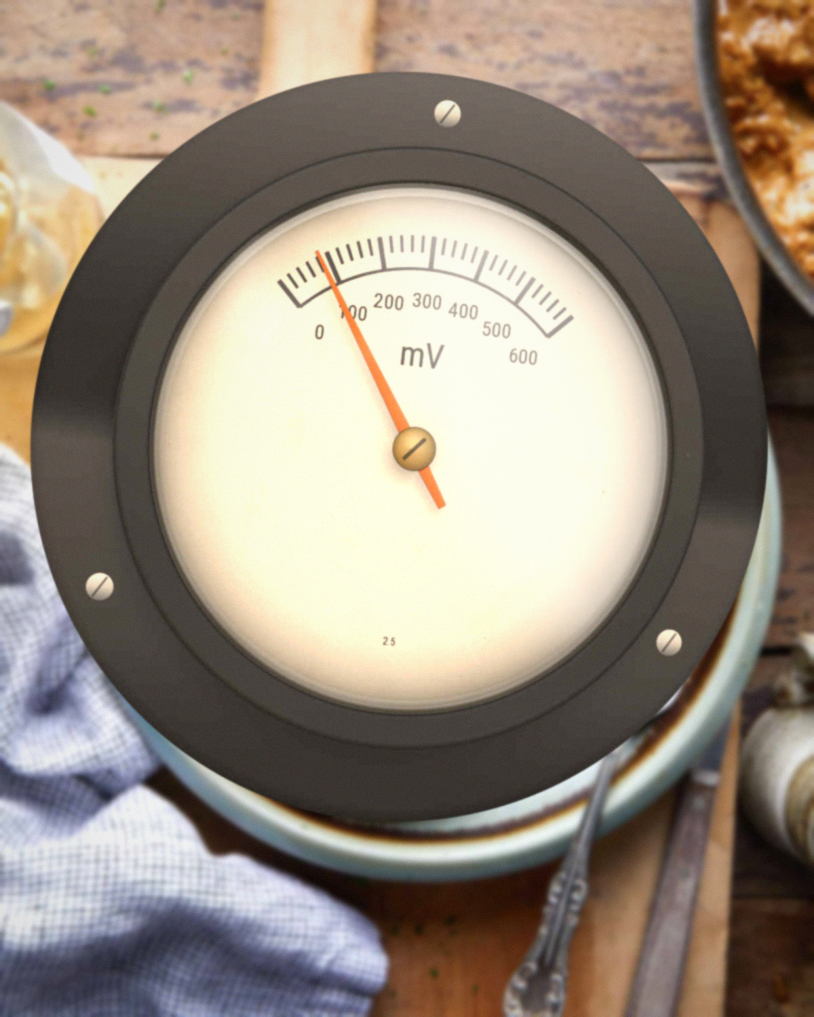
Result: 80; mV
